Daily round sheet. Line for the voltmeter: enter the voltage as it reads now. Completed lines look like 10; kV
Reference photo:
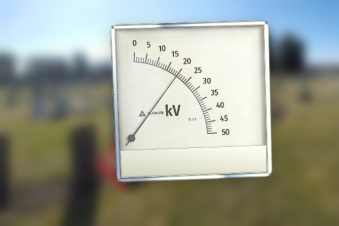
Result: 20; kV
